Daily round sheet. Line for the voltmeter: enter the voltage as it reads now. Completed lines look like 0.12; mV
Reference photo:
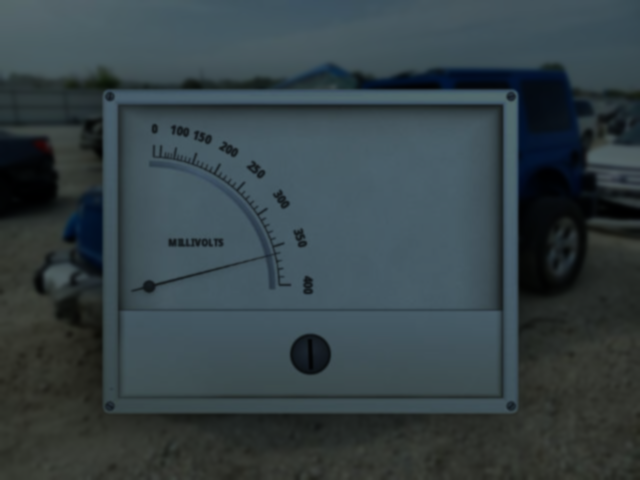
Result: 360; mV
